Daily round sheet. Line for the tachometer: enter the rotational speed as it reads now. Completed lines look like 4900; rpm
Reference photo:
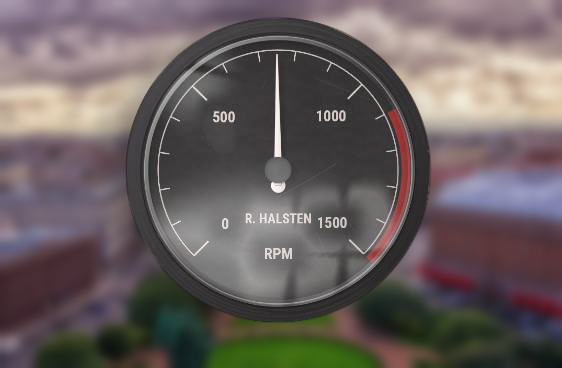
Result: 750; rpm
